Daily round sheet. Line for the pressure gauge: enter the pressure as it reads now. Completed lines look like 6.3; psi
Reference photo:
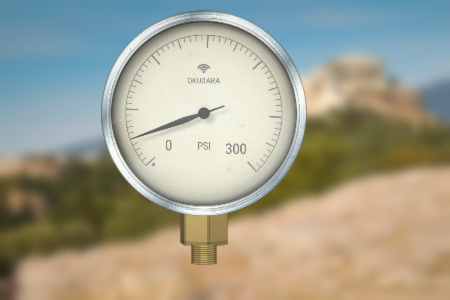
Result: 25; psi
